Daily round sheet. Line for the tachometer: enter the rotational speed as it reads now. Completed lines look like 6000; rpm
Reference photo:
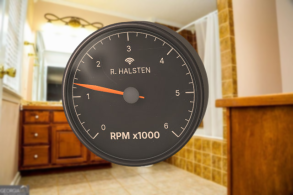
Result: 1300; rpm
